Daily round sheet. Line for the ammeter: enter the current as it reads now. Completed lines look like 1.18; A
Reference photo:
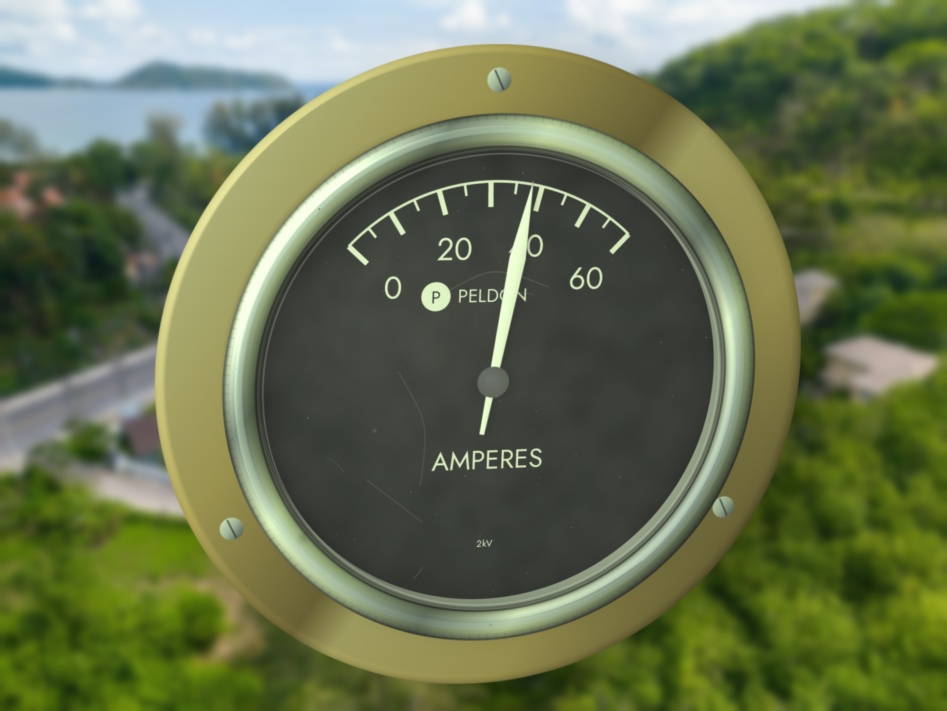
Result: 37.5; A
